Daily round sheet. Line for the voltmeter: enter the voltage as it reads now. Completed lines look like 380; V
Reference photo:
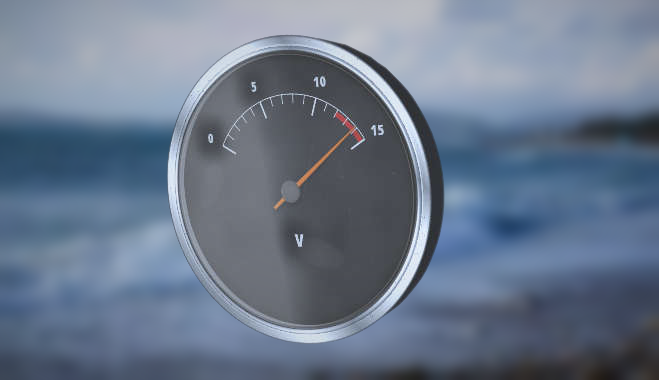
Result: 14; V
